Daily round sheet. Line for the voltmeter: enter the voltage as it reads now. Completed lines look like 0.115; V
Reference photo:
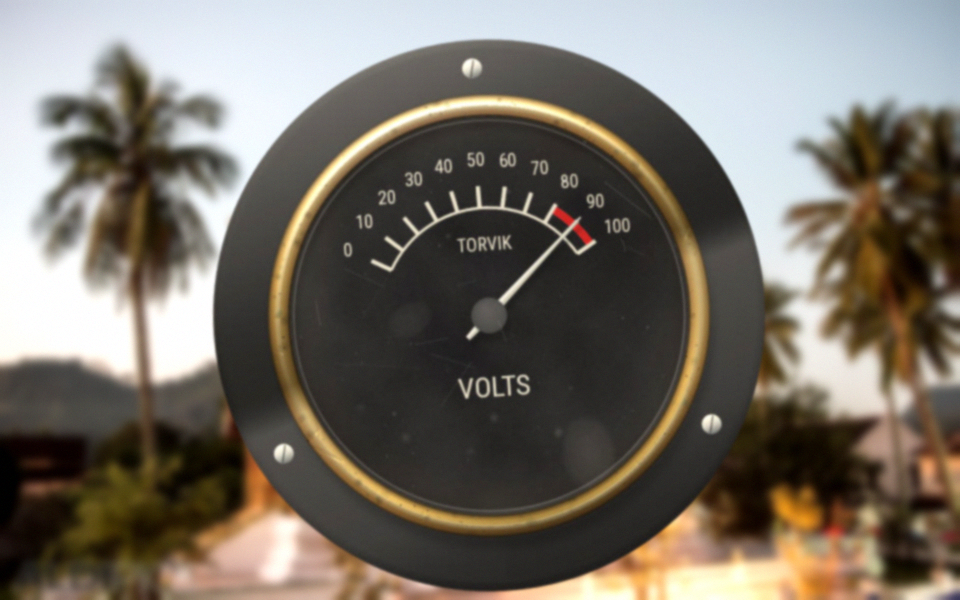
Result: 90; V
